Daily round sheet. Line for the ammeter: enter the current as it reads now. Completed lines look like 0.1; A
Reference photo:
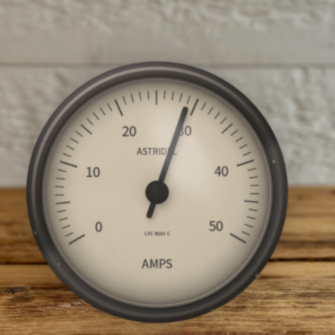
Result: 29; A
